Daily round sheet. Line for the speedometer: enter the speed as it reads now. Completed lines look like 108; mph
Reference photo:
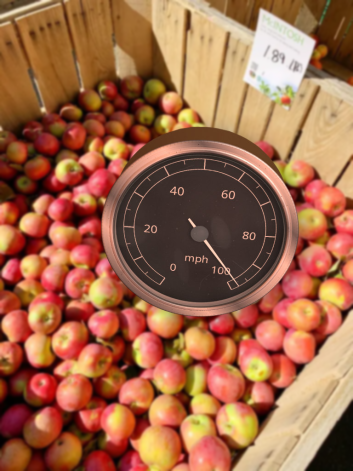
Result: 97.5; mph
